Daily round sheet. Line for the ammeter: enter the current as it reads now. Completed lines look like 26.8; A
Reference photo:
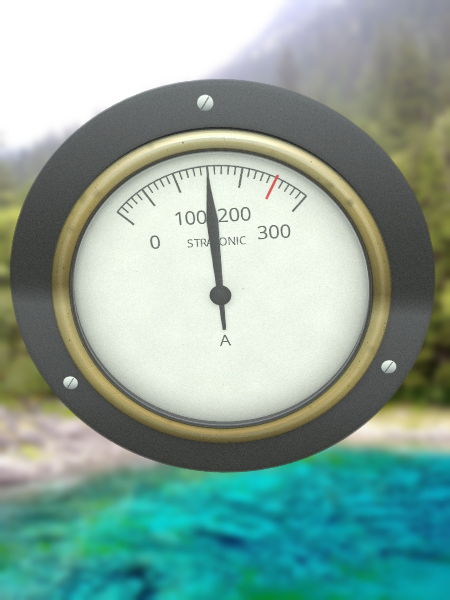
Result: 150; A
